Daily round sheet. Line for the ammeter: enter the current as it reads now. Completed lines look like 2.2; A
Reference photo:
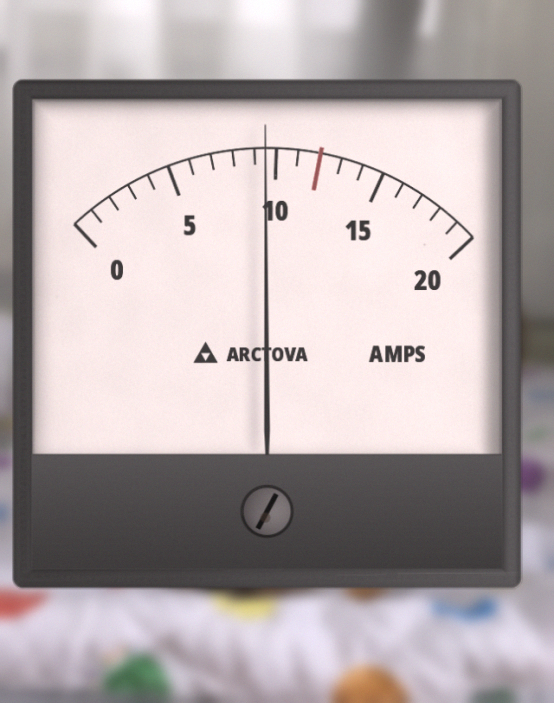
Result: 9.5; A
